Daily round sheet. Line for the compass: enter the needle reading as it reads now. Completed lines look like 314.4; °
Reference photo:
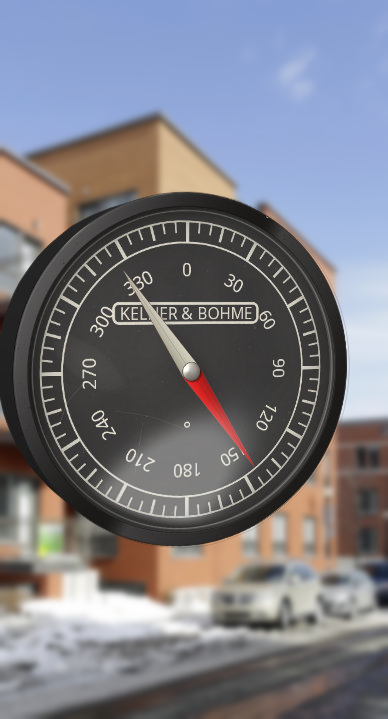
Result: 145; °
